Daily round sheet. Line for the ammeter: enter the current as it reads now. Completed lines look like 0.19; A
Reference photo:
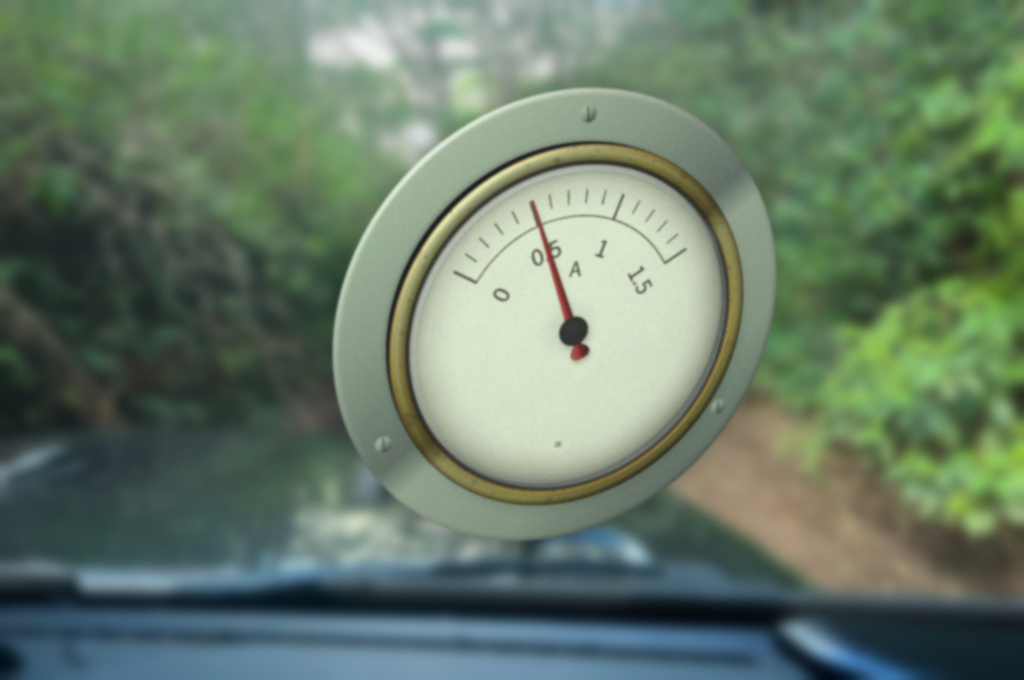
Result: 0.5; A
